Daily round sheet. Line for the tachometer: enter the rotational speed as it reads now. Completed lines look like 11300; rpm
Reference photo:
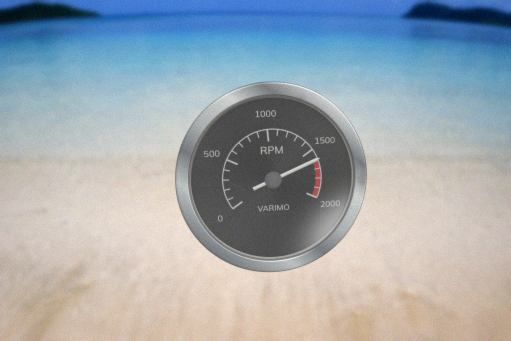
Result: 1600; rpm
